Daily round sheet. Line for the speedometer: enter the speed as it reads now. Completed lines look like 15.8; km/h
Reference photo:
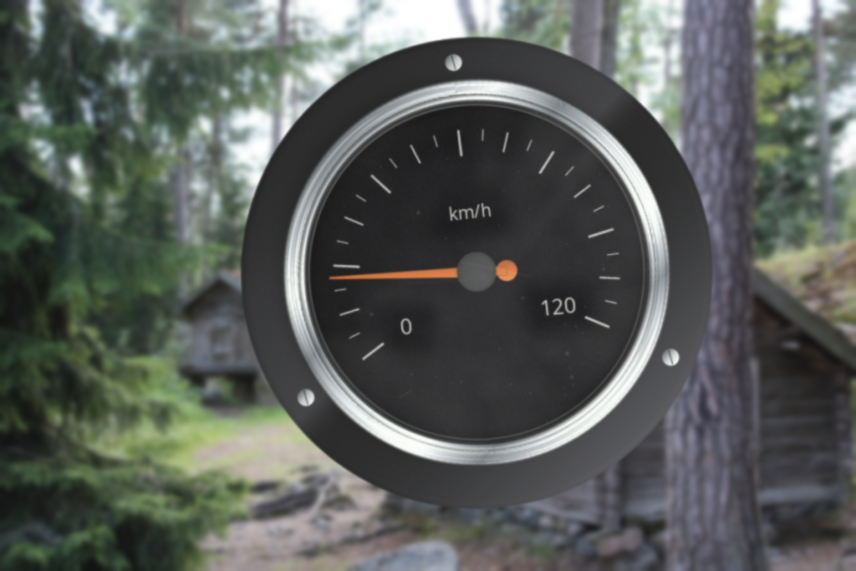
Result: 17.5; km/h
